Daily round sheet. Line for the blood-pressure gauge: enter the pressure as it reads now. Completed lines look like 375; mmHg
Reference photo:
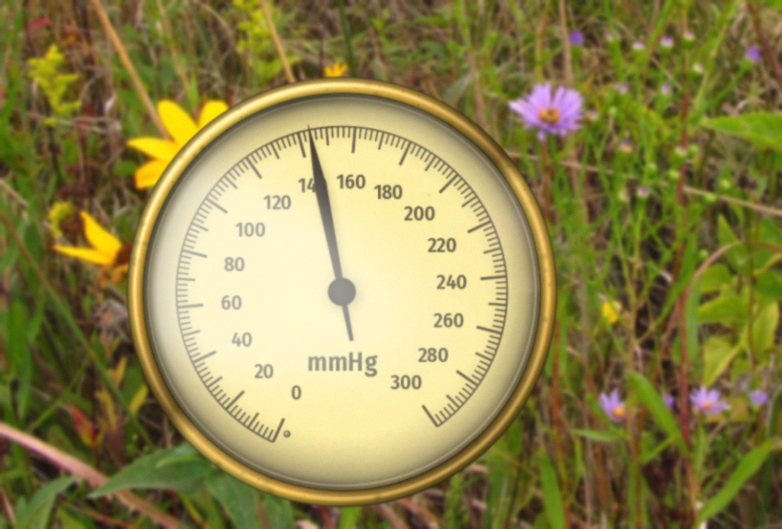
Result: 144; mmHg
